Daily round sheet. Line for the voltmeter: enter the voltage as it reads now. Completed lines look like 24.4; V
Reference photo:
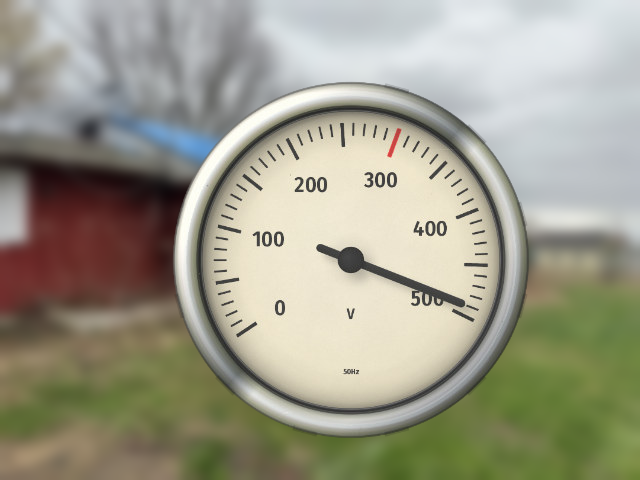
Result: 490; V
